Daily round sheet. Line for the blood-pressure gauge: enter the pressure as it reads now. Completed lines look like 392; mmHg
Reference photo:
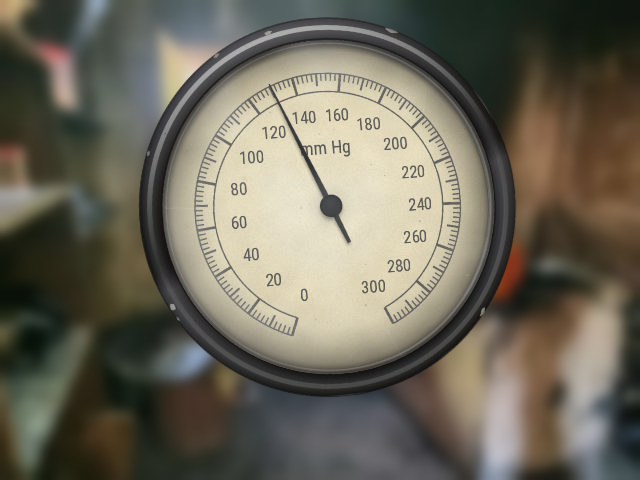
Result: 130; mmHg
